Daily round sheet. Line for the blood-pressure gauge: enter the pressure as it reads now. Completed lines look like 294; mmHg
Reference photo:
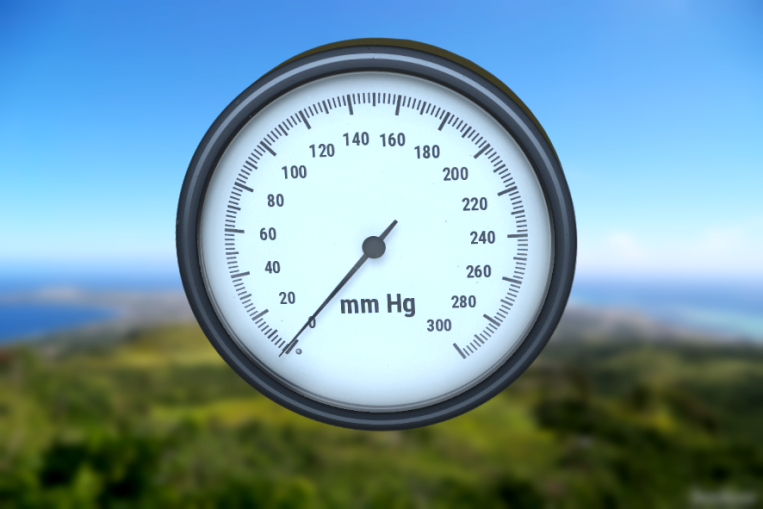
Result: 2; mmHg
